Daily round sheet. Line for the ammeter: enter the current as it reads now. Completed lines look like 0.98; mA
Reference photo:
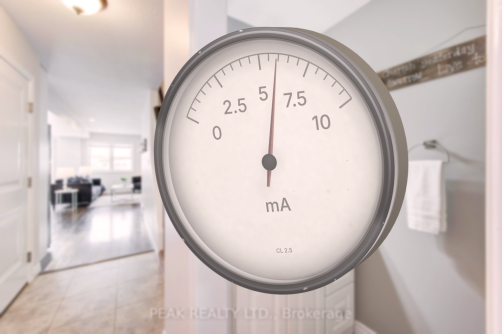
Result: 6; mA
